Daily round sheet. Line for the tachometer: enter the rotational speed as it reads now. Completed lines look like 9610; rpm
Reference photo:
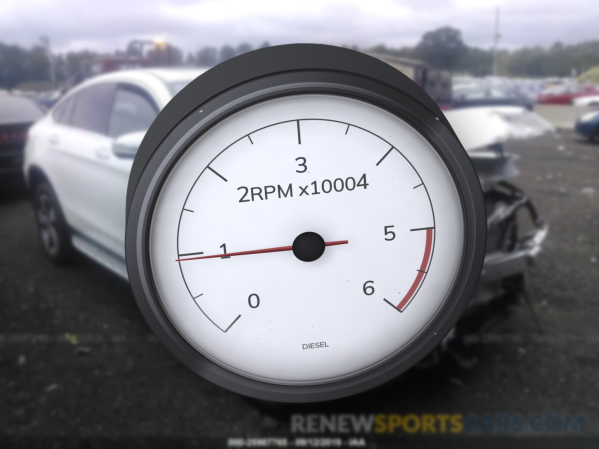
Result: 1000; rpm
